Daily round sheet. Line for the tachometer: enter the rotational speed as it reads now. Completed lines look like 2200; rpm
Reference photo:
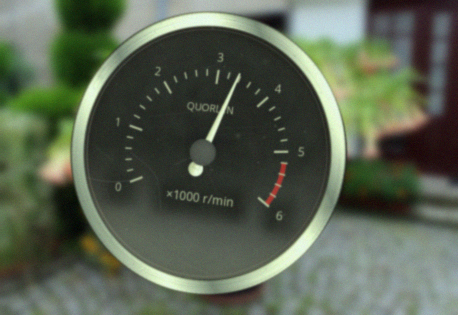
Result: 3400; rpm
